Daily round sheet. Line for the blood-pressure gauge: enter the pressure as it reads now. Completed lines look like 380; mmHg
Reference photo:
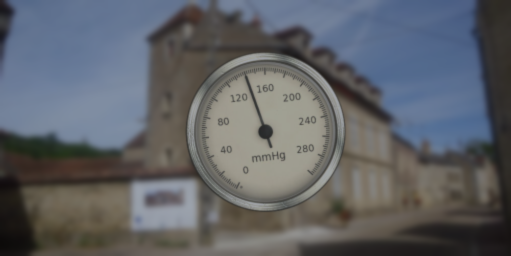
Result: 140; mmHg
